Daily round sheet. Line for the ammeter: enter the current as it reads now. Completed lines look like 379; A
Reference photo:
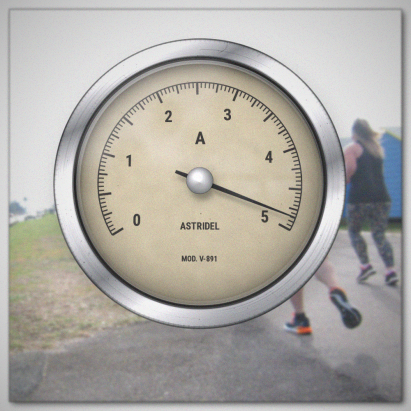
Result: 4.85; A
